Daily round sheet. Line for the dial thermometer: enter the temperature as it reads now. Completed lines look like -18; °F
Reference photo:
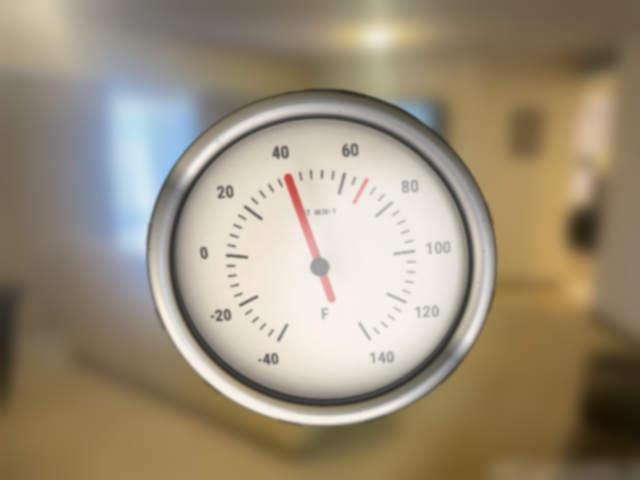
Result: 40; °F
